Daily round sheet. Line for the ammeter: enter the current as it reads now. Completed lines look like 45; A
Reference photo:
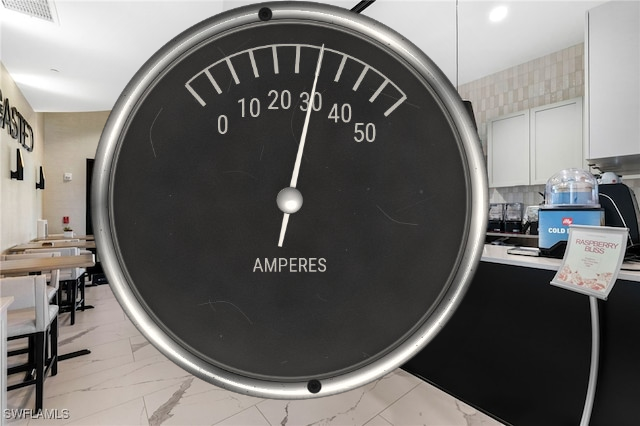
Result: 30; A
